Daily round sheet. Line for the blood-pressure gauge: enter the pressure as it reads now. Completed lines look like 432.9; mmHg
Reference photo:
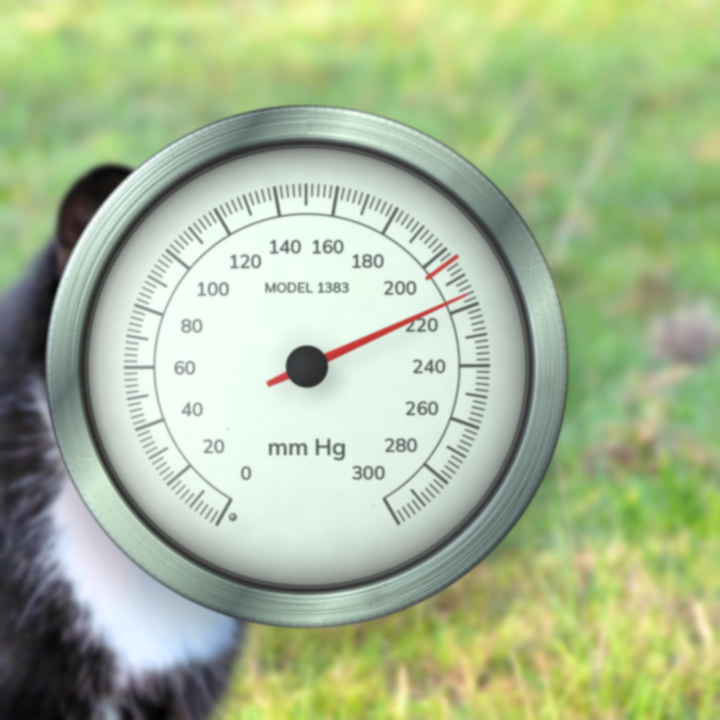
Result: 216; mmHg
